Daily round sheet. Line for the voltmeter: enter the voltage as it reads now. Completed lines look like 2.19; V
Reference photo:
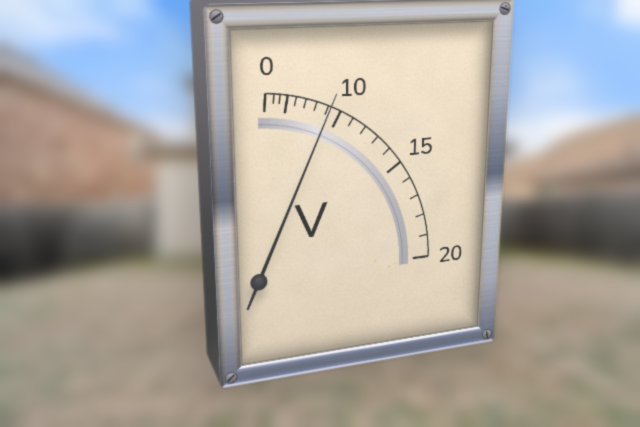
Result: 9; V
